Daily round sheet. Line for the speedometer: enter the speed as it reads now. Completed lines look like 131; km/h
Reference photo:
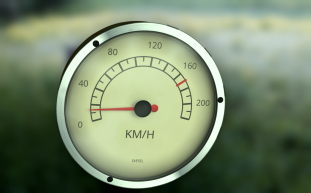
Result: 15; km/h
